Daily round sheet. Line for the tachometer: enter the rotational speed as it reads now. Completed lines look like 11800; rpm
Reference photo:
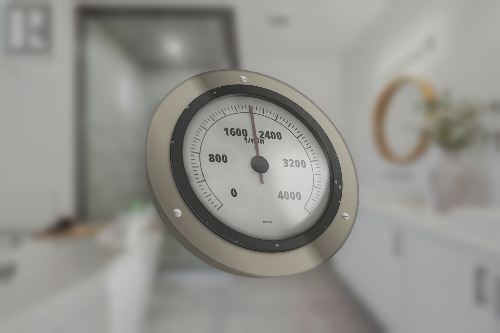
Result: 2000; rpm
